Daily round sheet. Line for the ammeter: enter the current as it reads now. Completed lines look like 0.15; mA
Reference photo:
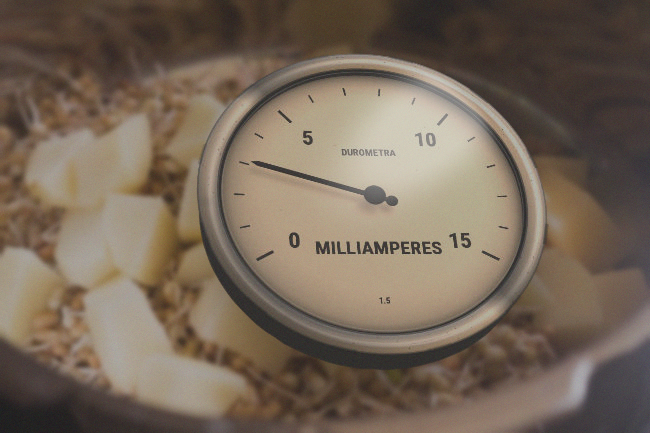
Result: 3; mA
